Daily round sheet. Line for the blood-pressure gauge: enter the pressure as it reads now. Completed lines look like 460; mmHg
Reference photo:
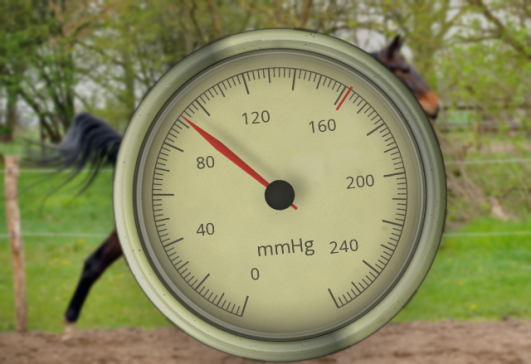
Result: 92; mmHg
